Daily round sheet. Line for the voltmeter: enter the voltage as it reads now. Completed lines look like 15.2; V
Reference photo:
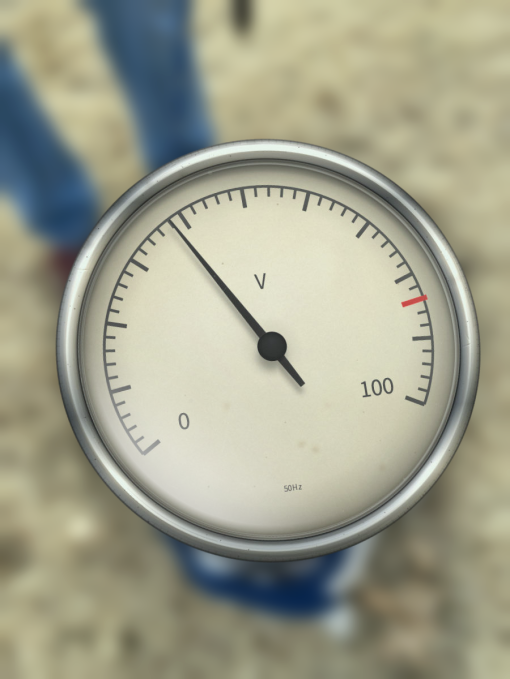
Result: 38; V
